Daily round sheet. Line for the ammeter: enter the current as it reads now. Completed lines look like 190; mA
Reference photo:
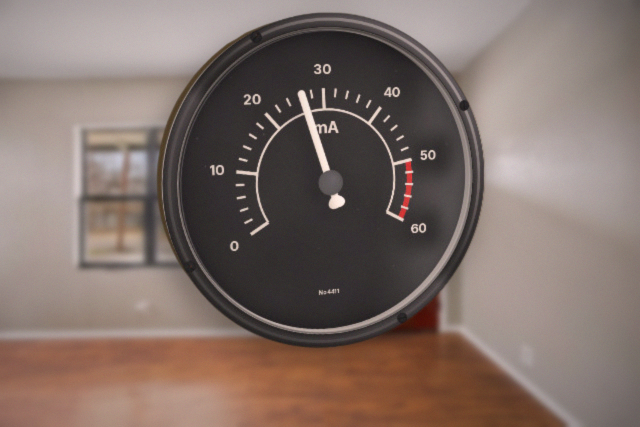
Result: 26; mA
